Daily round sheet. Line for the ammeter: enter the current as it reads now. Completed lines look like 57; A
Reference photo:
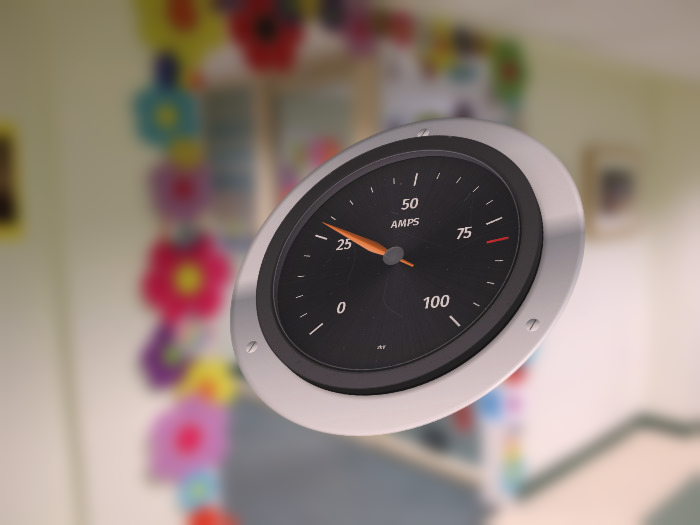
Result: 27.5; A
